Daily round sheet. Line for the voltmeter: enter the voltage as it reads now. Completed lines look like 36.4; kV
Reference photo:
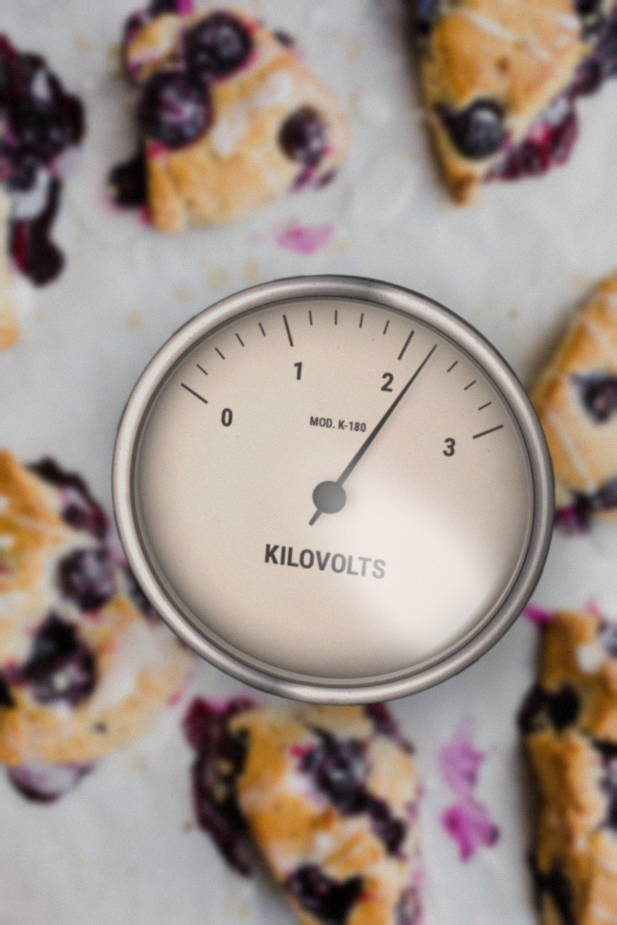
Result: 2.2; kV
